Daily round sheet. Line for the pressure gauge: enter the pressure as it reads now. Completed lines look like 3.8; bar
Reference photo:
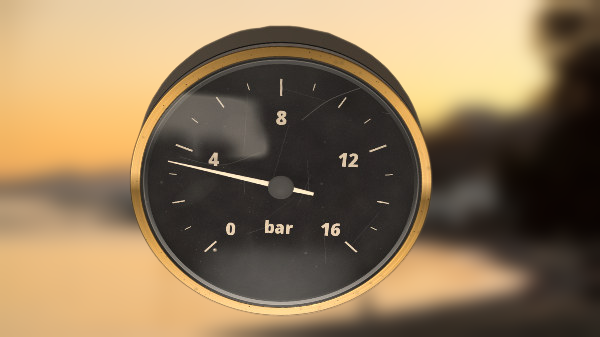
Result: 3.5; bar
